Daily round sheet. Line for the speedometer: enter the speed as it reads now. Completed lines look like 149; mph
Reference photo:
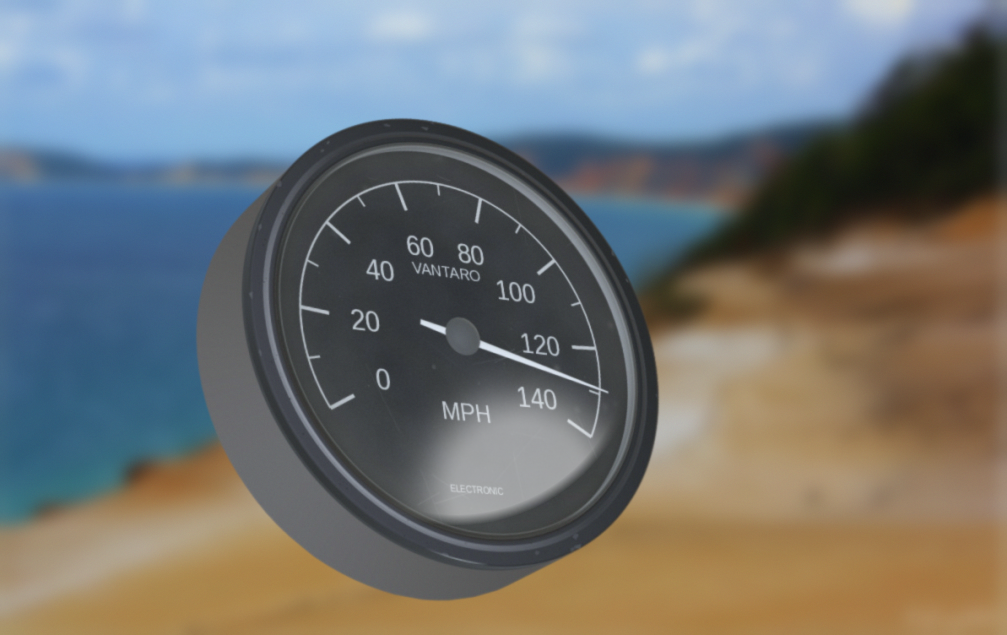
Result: 130; mph
